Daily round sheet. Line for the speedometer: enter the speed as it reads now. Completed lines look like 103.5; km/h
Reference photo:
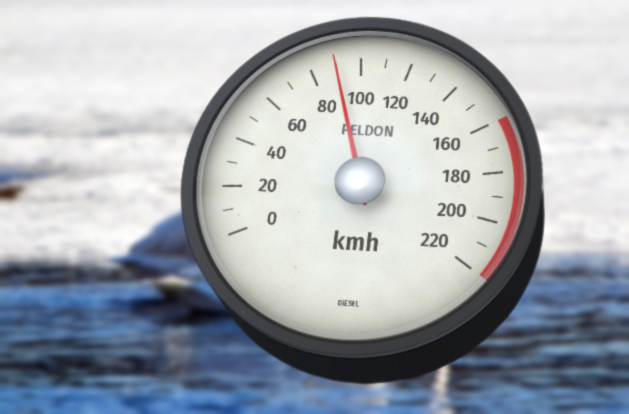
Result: 90; km/h
